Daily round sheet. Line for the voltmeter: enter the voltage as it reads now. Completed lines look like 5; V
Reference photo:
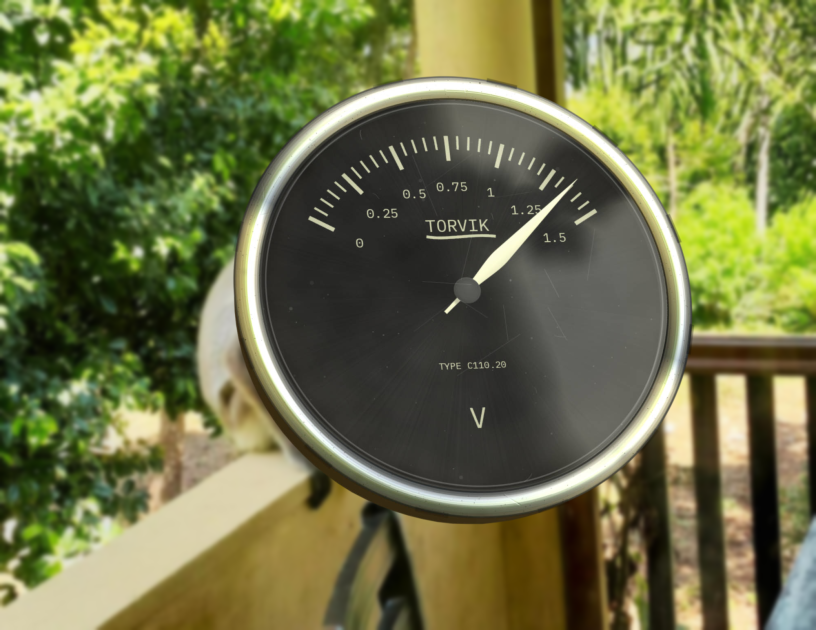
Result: 1.35; V
